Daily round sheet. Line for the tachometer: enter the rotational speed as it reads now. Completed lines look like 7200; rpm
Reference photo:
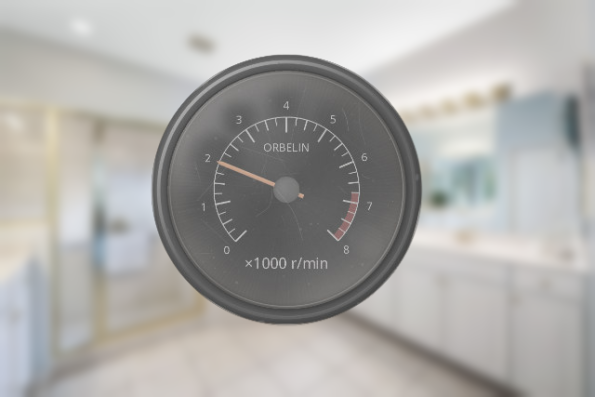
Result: 2000; rpm
